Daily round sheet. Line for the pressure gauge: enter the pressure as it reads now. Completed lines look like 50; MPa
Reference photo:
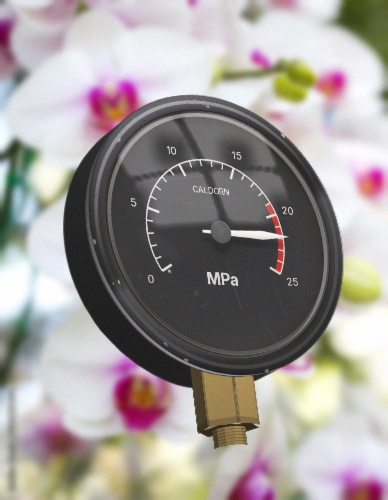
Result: 22; MPa
